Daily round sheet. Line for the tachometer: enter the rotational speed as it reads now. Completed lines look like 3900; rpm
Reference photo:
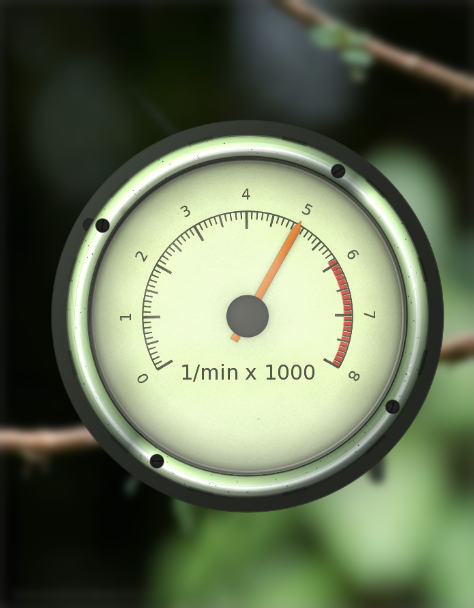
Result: 5000; rpm
